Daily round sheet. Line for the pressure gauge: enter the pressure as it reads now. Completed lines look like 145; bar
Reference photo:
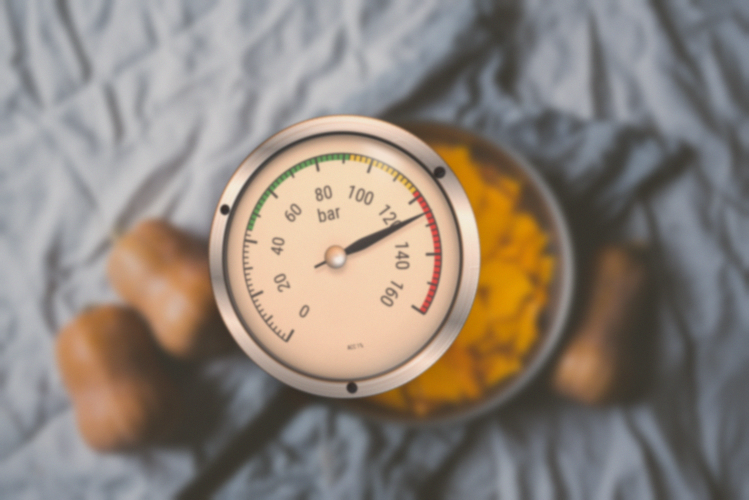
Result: 126; bar
